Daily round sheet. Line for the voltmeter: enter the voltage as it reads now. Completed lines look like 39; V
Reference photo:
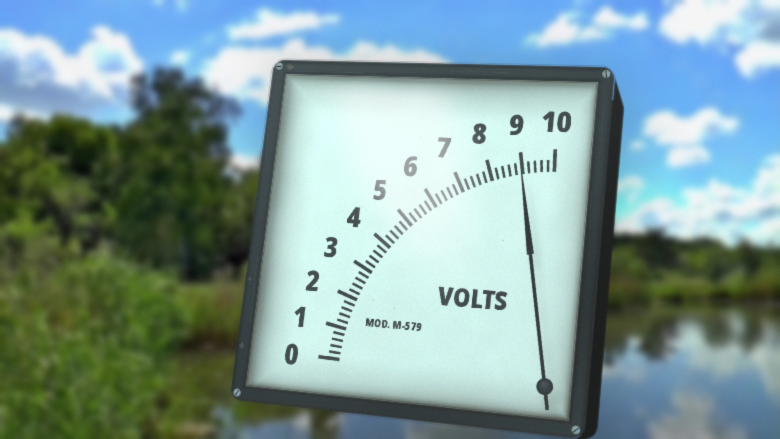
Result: 9; V
